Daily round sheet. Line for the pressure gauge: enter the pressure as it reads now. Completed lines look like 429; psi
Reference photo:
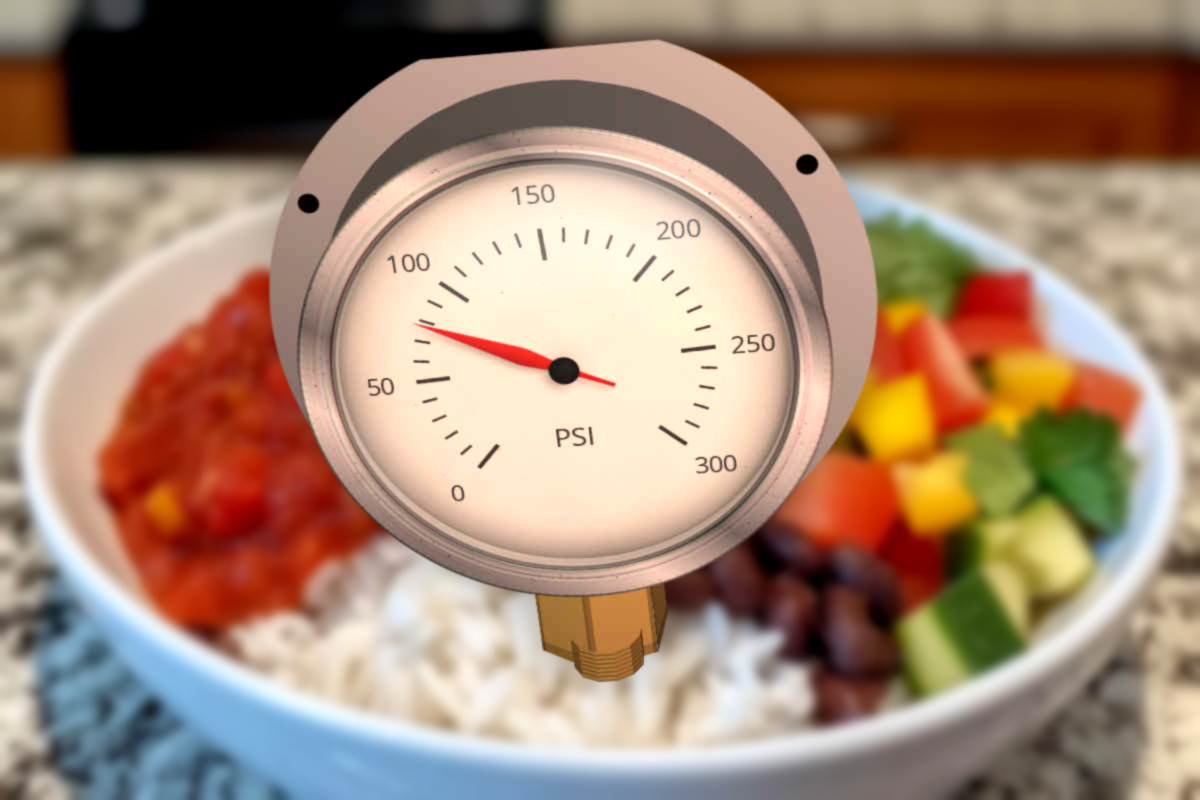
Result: 80; psi
